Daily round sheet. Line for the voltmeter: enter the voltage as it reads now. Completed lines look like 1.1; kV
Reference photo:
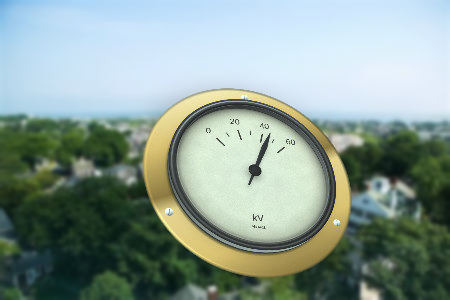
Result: 45; kV
